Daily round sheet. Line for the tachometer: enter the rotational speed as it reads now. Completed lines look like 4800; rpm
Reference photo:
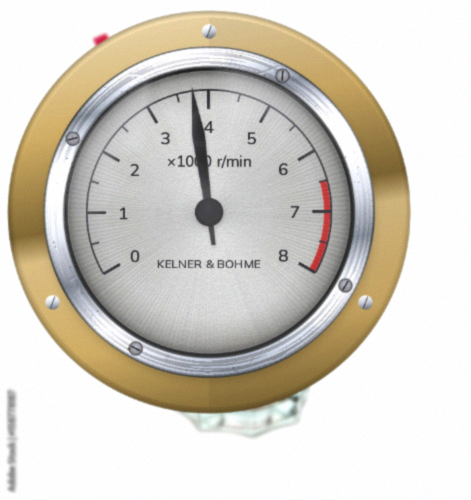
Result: 3750; rpm
